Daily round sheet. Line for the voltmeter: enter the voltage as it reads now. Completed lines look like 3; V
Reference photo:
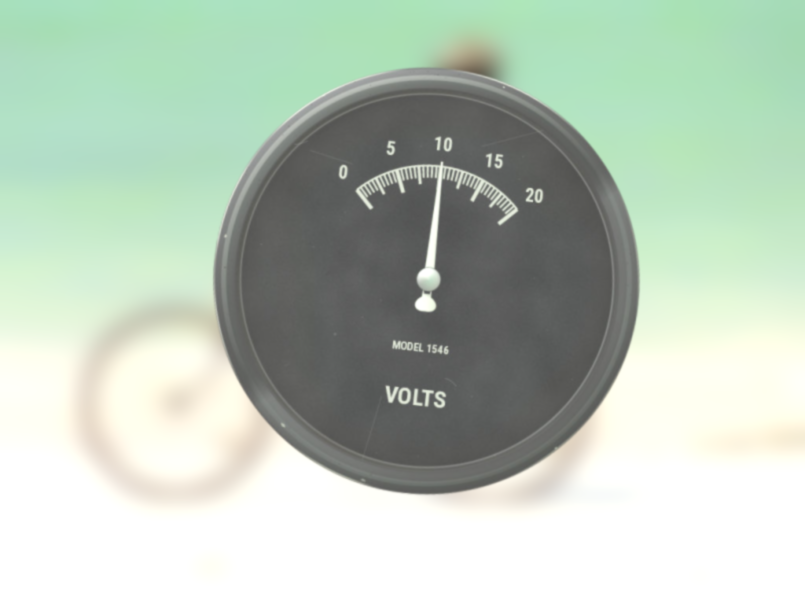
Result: 10; V
